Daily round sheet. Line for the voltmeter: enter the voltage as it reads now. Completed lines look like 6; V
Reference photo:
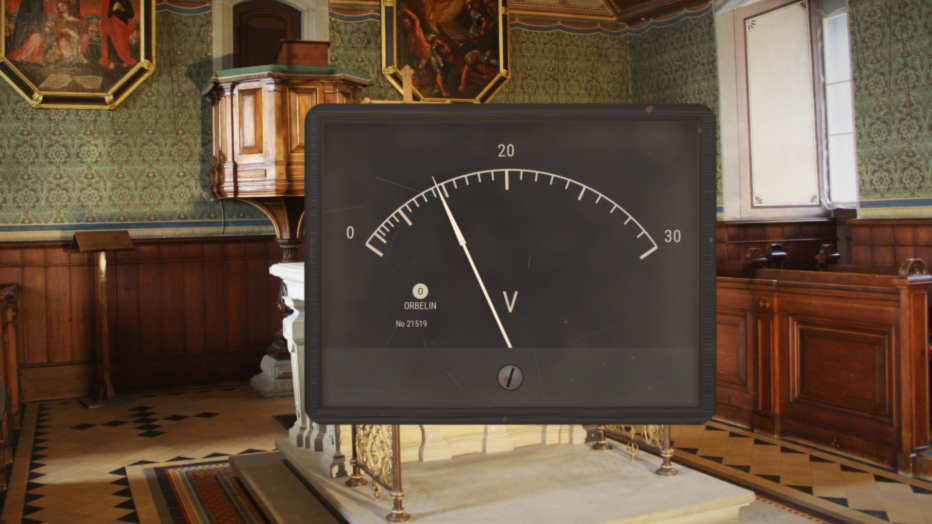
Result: 14.5; V
